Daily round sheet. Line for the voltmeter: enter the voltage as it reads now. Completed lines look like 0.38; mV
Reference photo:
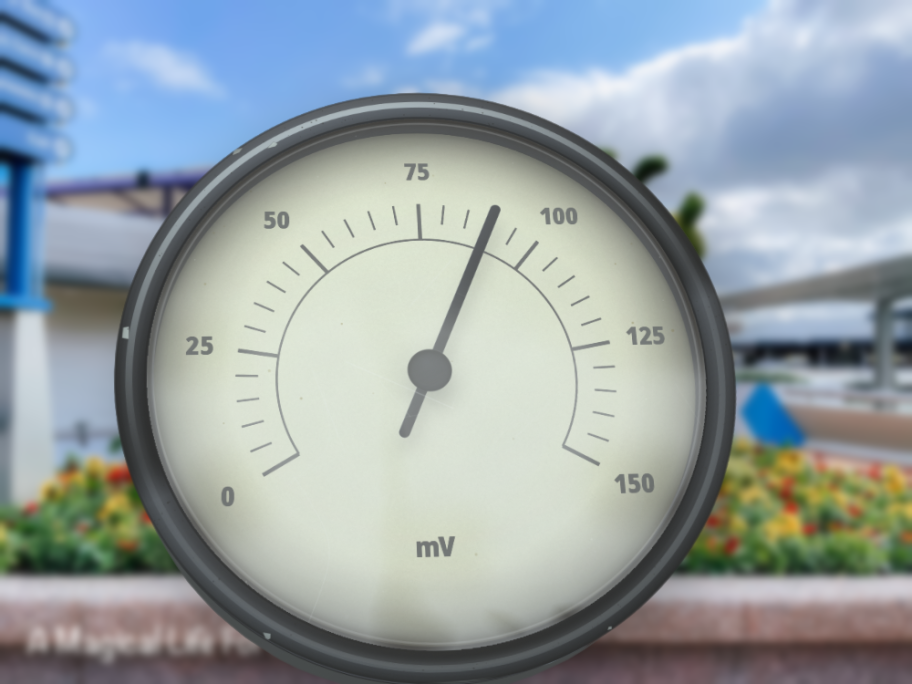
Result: 90; mV
